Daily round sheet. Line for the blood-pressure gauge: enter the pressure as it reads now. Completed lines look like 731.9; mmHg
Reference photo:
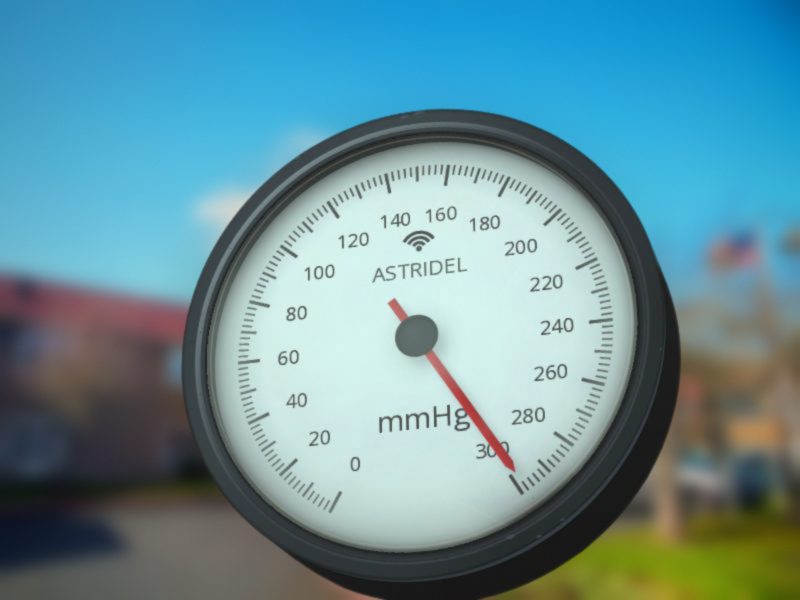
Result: 298; mmHg
